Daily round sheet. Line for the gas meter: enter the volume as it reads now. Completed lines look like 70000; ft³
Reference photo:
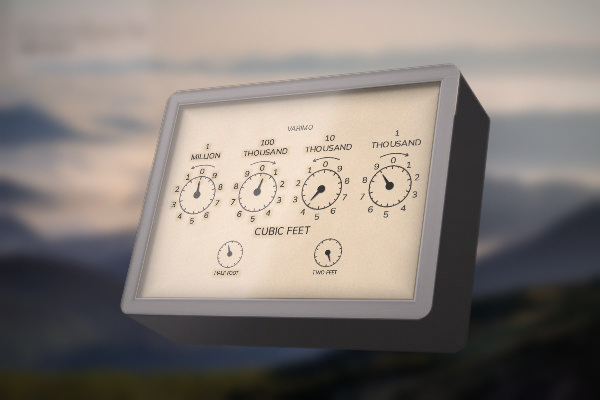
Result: 3900; ft³
